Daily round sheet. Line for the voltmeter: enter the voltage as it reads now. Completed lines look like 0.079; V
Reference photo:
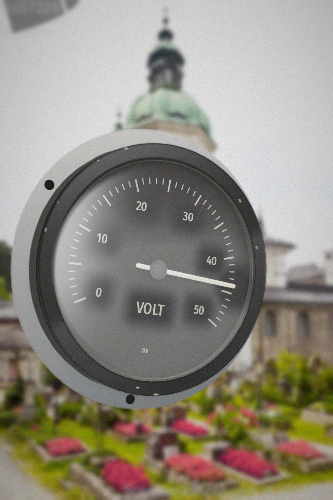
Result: 44; V
